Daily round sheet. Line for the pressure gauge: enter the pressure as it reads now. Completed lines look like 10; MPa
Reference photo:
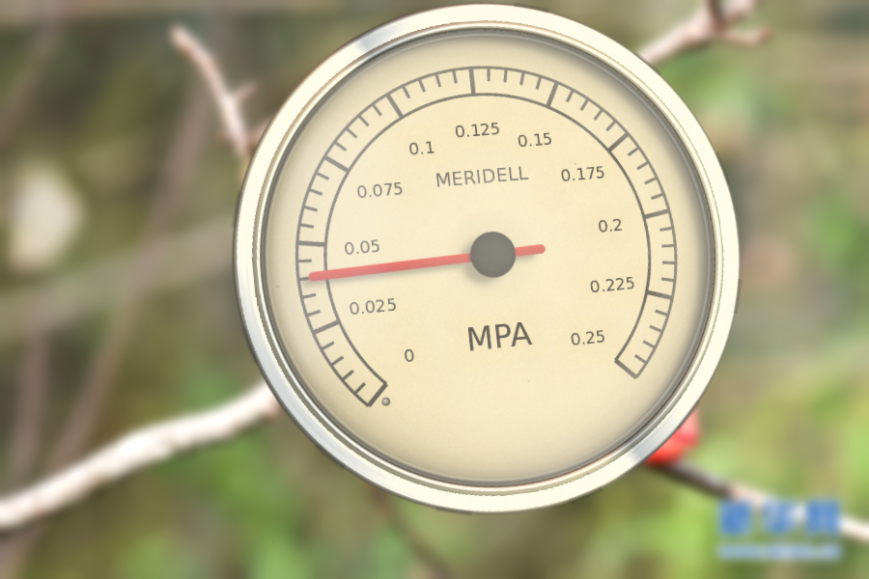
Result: 0.04; MPa
